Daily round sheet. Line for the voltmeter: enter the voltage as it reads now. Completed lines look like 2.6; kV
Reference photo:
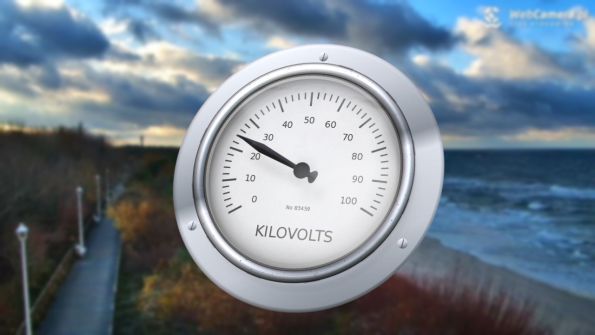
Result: 24; kV
